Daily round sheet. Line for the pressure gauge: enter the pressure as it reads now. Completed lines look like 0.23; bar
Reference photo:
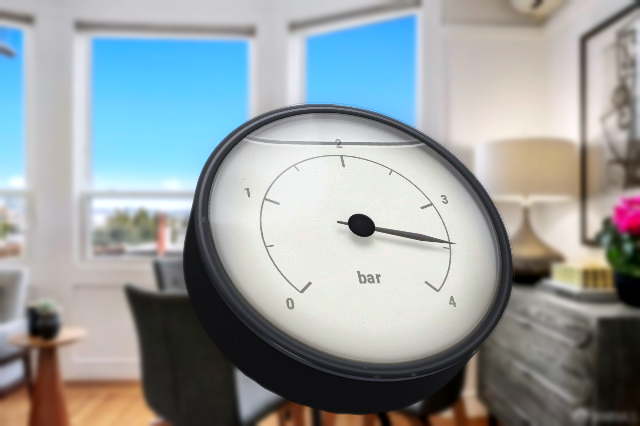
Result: 3.5; bar
